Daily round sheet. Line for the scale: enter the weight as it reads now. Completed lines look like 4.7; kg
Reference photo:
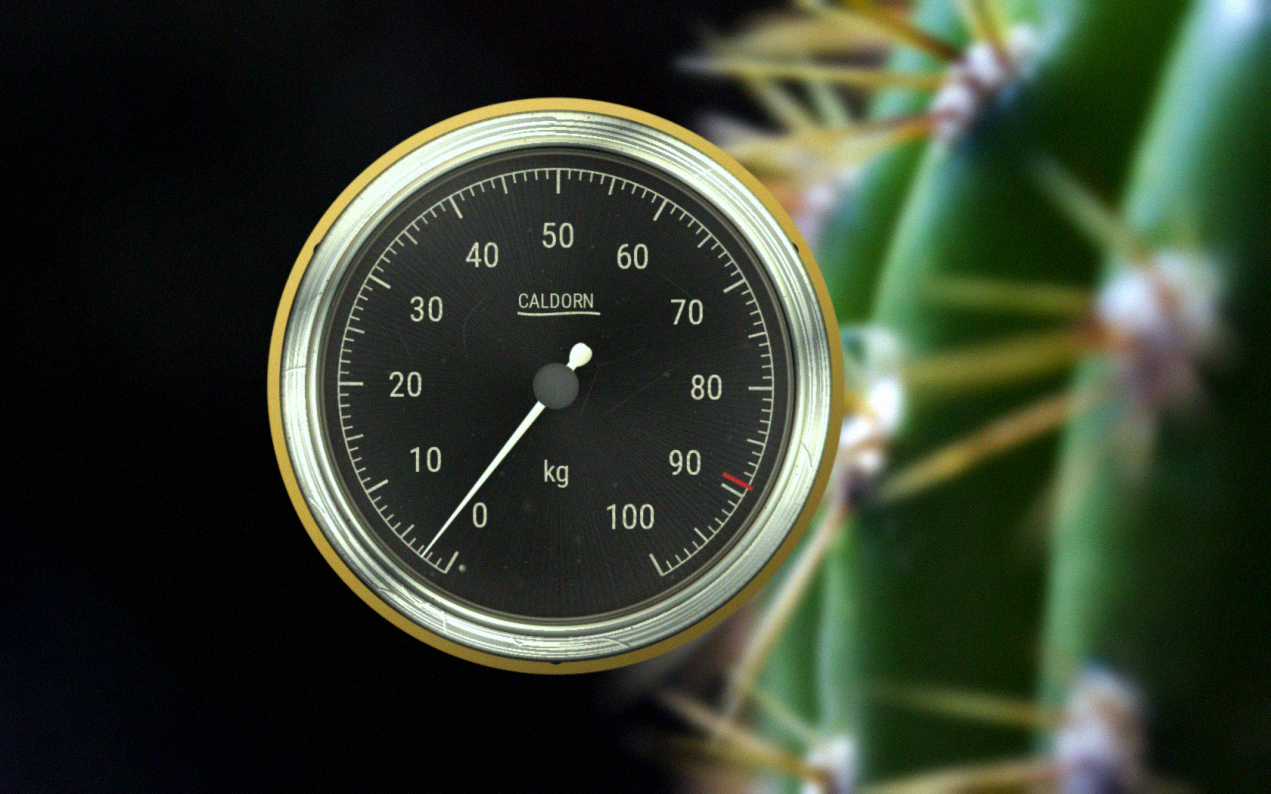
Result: 2.5; kg
